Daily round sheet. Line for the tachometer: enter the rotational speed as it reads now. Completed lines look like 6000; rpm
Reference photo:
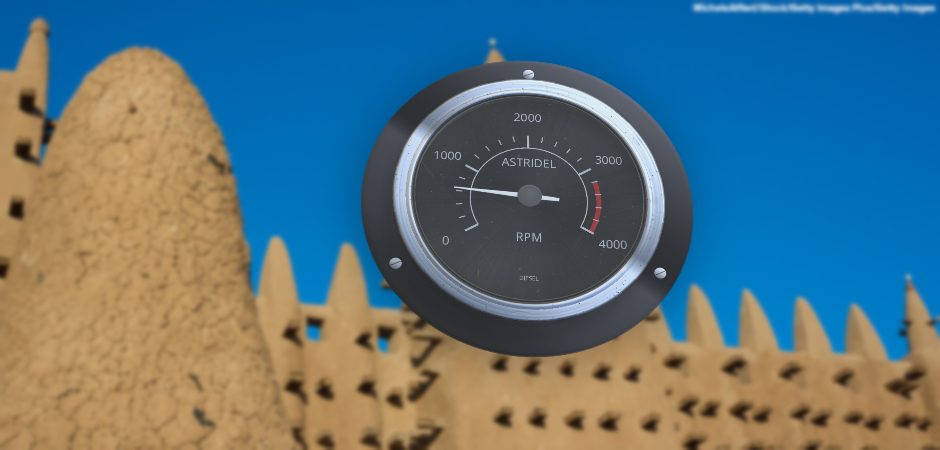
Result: 600; rpm
